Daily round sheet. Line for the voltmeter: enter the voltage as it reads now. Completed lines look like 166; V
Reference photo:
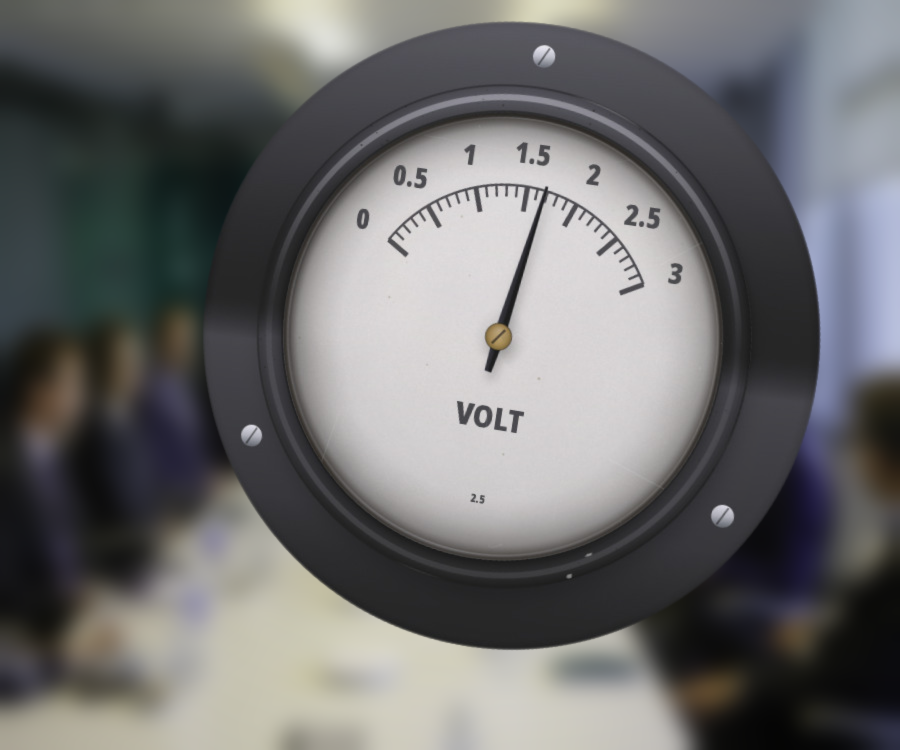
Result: 1.7; V
